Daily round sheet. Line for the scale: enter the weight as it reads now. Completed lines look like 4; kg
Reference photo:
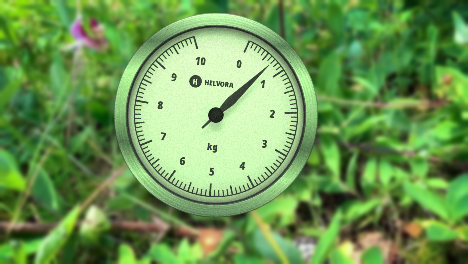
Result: 0.7; kg
